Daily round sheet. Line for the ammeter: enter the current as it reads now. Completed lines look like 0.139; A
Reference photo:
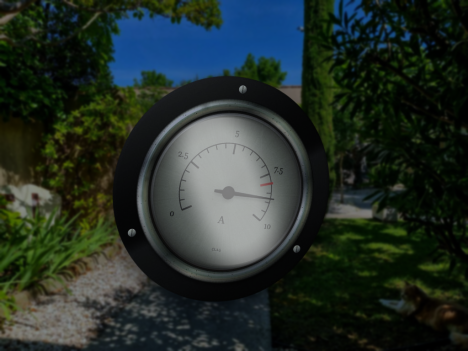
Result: 8.75; A
